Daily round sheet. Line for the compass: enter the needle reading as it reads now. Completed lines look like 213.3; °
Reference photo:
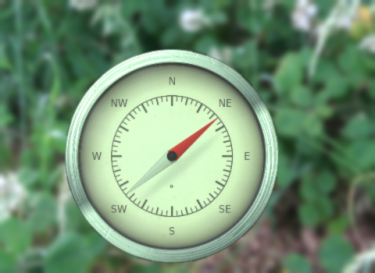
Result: 50; °
